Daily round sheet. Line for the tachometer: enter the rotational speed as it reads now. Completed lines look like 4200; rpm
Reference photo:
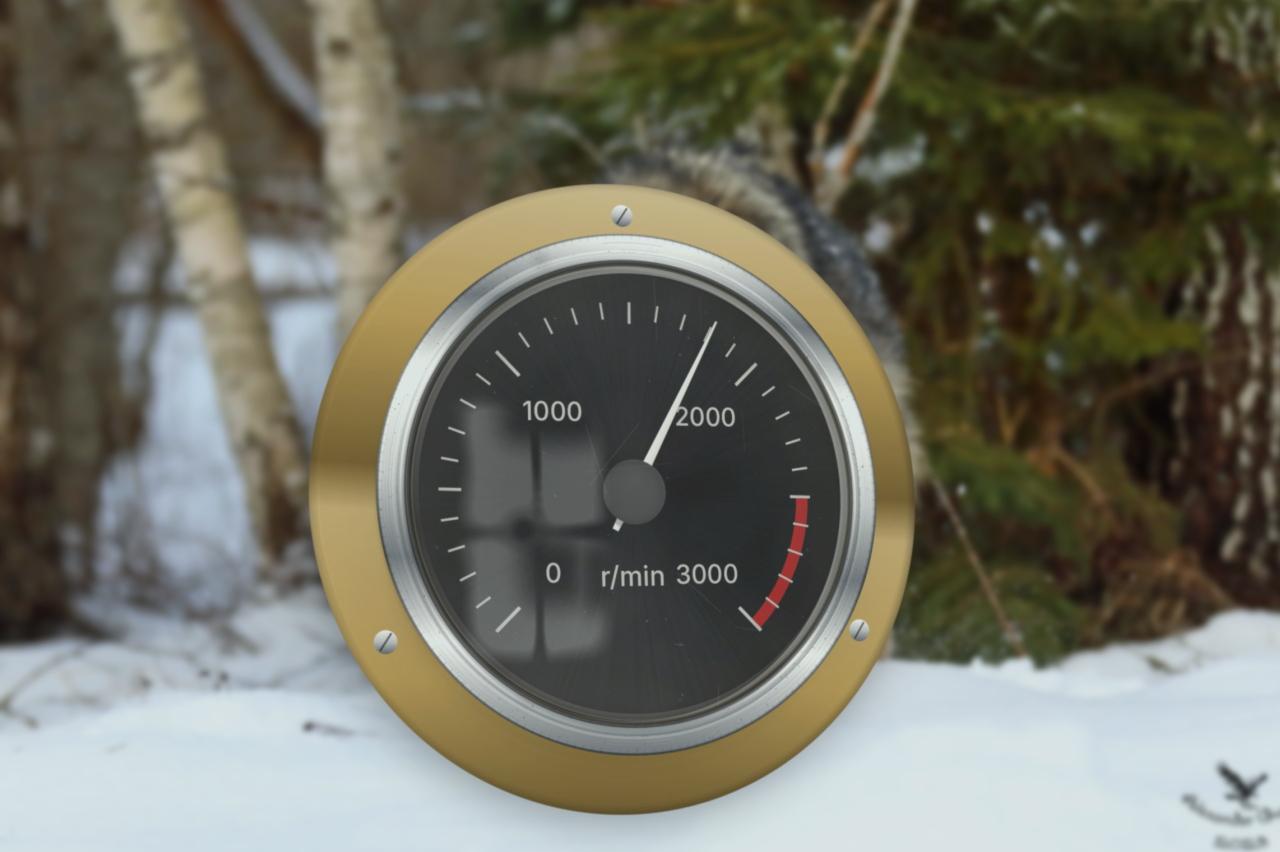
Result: 1800; rpm
